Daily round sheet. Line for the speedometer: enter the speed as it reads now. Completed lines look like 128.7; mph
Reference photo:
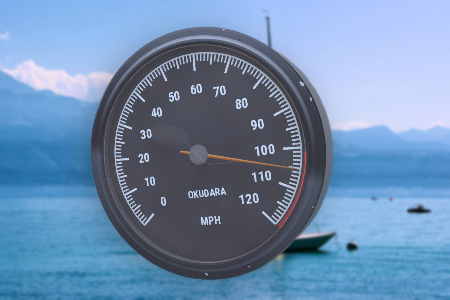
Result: 105; mph
